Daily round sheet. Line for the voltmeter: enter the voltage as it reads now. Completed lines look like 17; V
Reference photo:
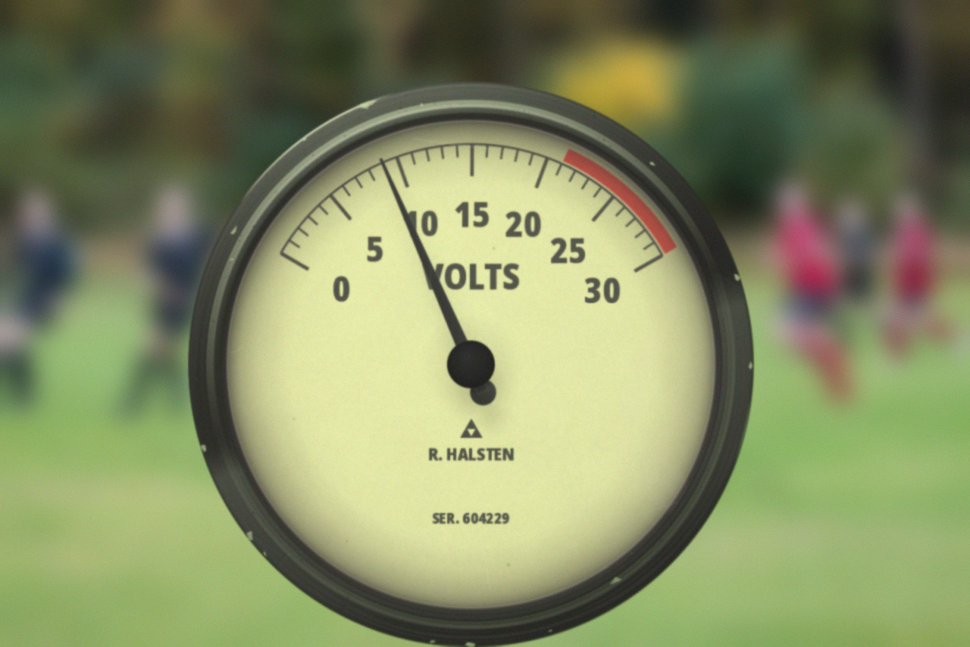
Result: 9; V
